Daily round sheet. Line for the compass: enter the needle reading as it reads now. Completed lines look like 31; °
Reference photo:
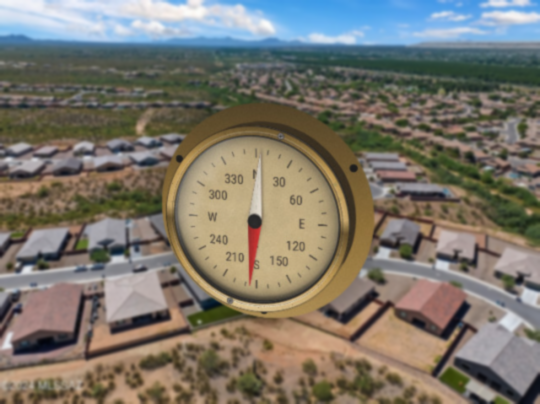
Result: 185; °
